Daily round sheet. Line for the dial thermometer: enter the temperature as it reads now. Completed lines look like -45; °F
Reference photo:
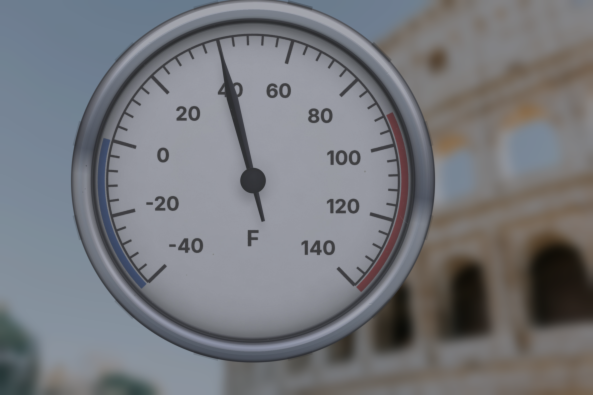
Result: 40; °F
